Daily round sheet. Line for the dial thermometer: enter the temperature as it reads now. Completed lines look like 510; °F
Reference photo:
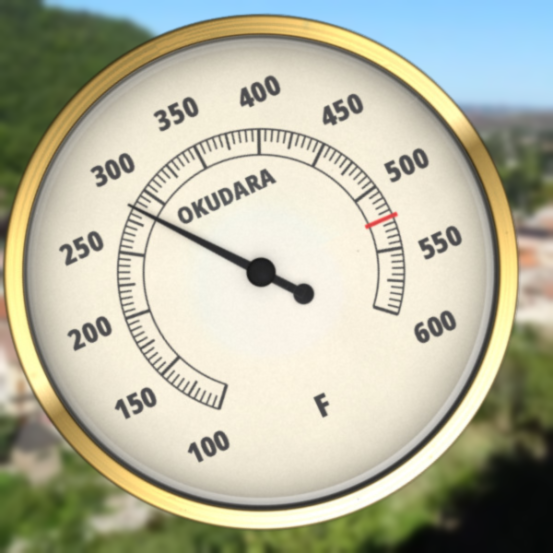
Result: 285; °F
